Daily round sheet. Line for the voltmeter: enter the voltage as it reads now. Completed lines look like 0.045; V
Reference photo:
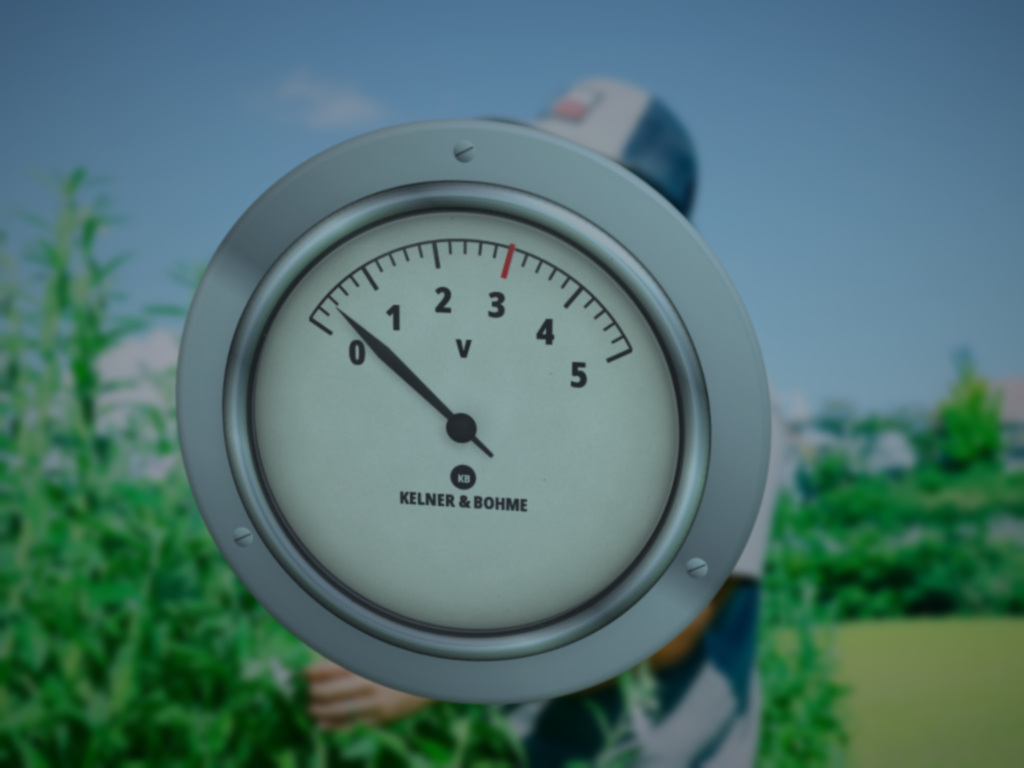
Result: 0.4; V
